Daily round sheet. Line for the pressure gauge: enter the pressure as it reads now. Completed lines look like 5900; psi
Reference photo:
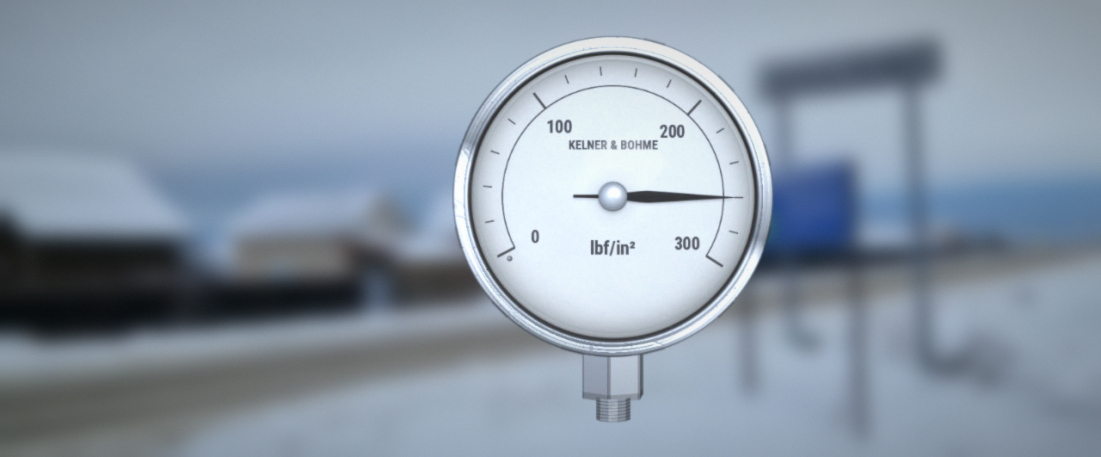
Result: 260; psi
